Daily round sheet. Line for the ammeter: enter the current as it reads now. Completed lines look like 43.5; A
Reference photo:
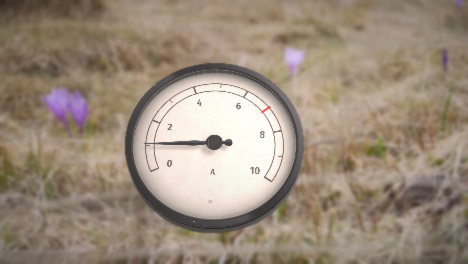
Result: 1; A
